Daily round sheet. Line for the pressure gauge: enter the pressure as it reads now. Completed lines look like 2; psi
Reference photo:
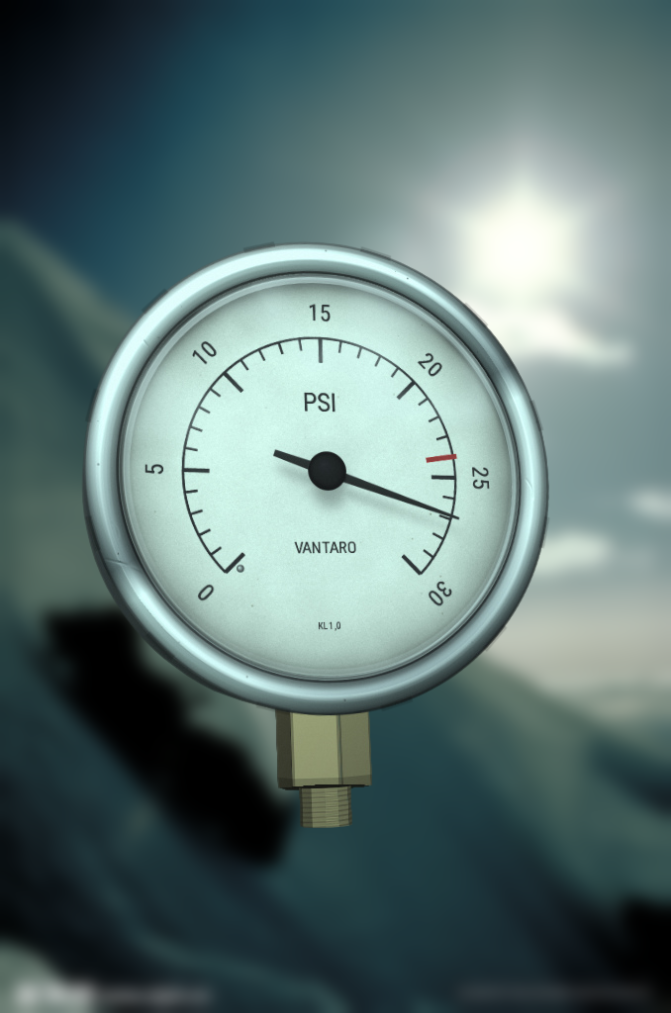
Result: 27; psi
